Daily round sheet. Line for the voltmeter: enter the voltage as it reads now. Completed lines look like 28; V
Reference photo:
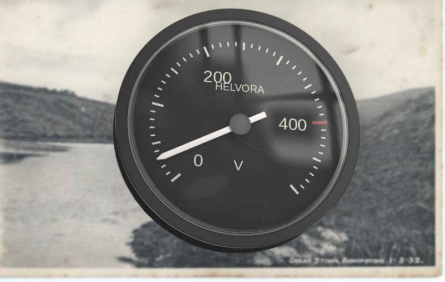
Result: 30; V
